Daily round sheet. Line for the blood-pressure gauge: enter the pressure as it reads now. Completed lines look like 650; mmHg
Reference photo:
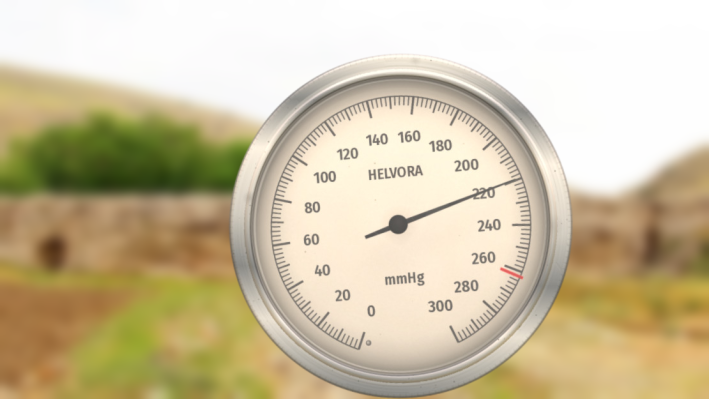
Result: 220; mmHg
